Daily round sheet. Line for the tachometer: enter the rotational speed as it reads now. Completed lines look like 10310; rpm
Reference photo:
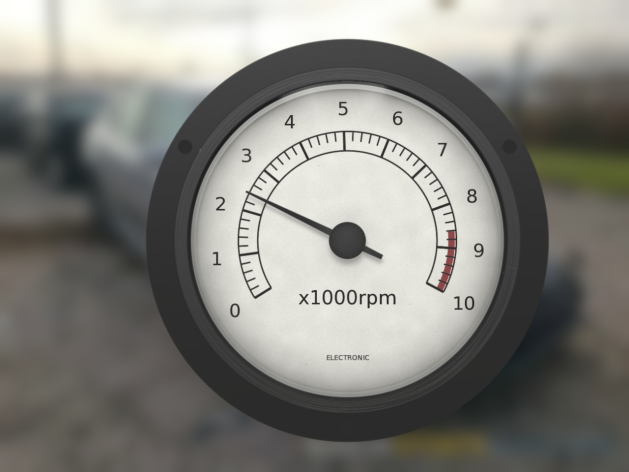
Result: 2400; rpm
